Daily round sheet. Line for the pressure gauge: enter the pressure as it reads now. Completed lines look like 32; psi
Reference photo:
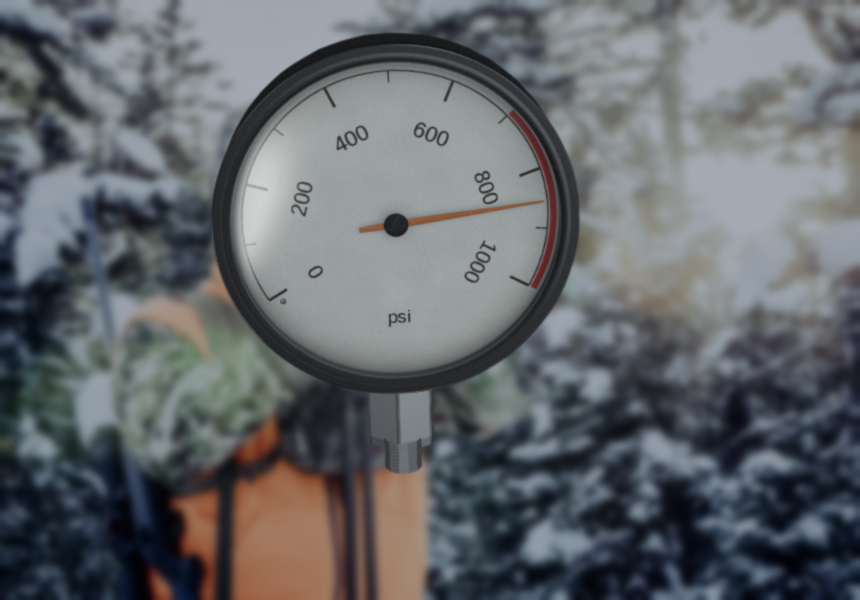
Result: 850; psi
